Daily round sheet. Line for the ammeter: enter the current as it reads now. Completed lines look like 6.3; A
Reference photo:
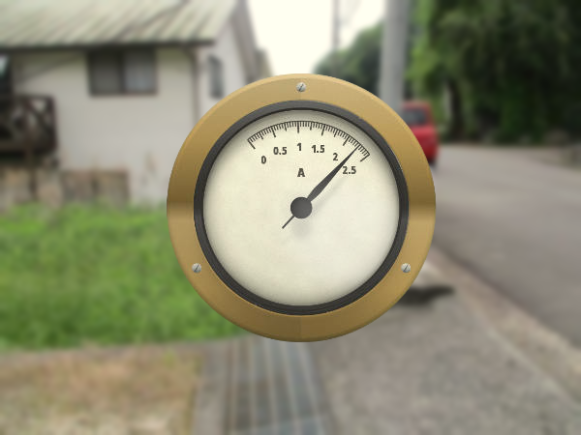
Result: 2.25; A
